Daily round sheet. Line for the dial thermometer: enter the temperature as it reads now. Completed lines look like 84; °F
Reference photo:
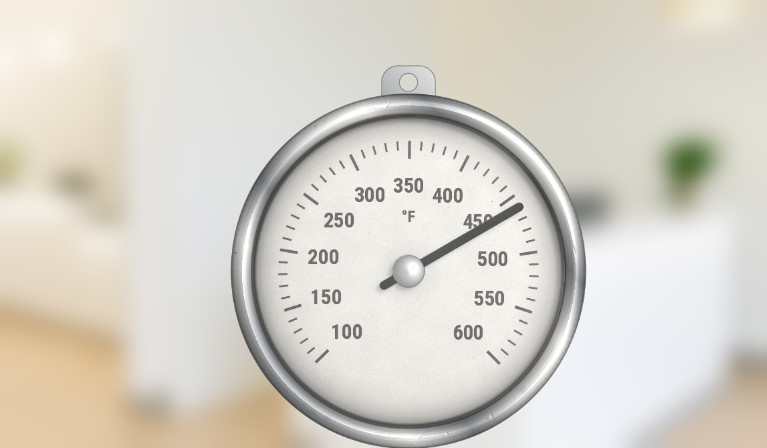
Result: 460; °F
